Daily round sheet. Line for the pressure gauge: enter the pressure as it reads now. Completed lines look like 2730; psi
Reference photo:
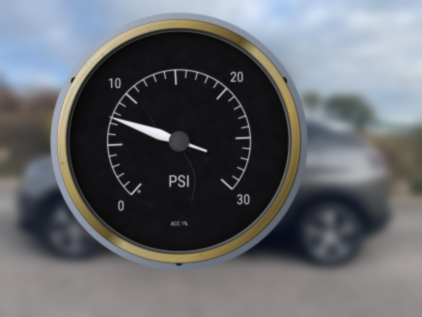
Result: 7.5; psi
